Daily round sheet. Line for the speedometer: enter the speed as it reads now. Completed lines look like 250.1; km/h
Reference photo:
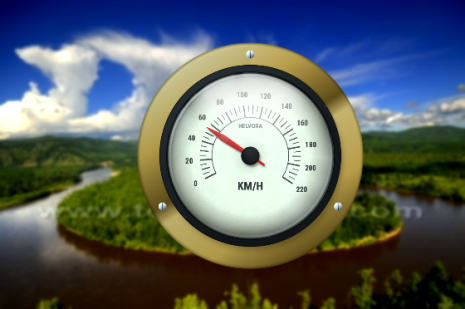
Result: 55; km/h
